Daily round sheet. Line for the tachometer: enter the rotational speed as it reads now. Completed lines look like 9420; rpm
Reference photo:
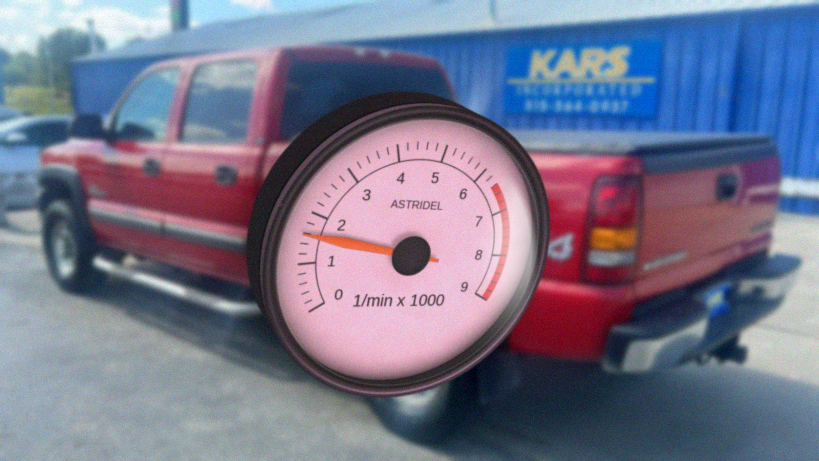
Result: 1600; rpm
